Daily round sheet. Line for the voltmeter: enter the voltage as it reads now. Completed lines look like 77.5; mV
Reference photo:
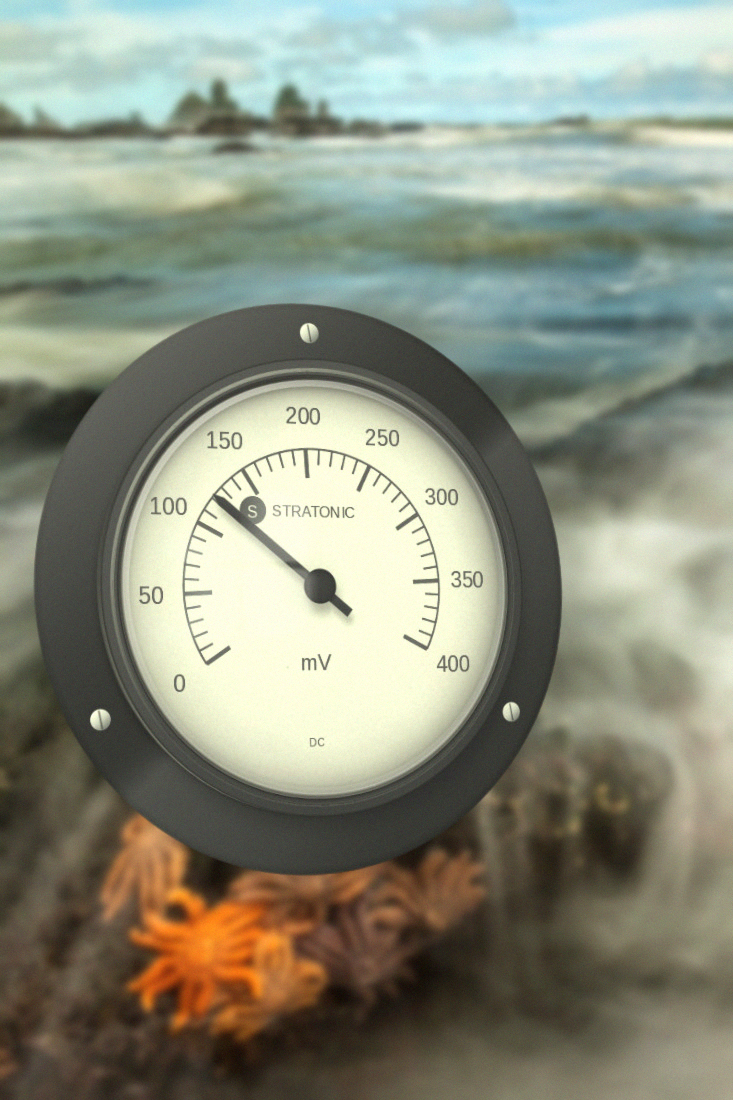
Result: 120; mV
